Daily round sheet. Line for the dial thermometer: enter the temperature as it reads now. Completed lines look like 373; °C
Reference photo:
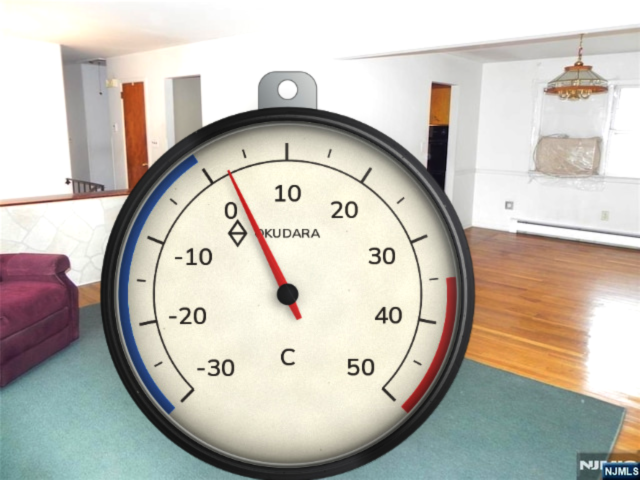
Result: 2.5; °C
